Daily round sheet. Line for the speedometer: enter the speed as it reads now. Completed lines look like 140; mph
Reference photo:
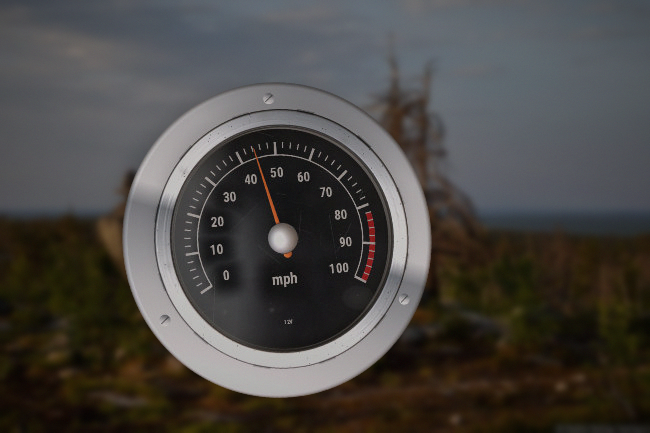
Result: 44; mph
